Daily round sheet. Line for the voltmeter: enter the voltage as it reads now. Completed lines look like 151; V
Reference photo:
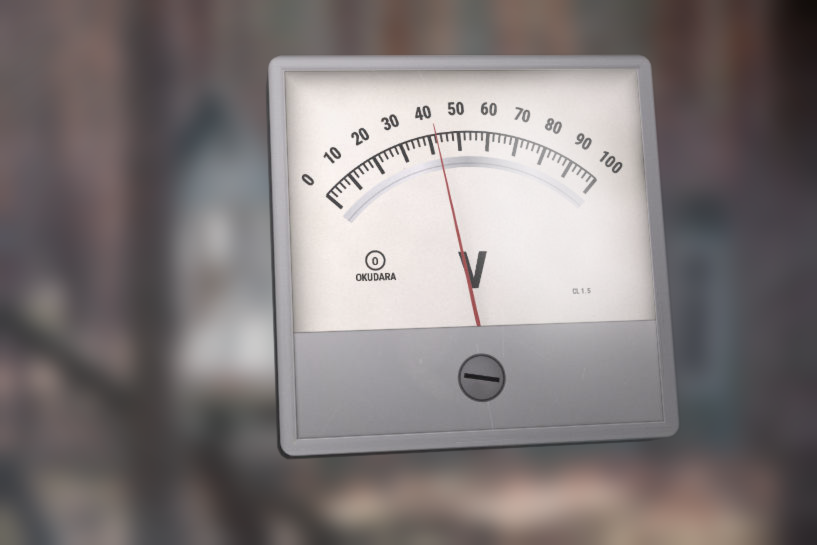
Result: 42; V
